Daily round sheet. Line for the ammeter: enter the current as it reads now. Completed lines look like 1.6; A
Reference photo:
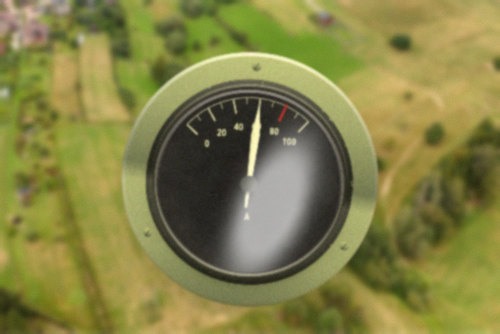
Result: 60; A
